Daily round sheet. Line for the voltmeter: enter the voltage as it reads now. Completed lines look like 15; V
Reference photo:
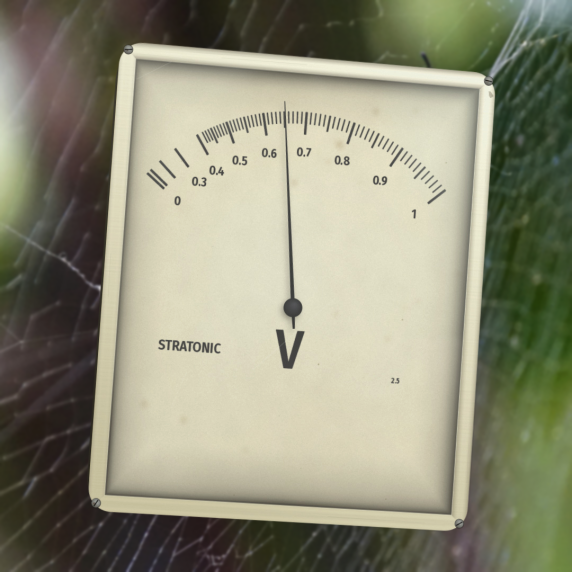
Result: 0.65; V
